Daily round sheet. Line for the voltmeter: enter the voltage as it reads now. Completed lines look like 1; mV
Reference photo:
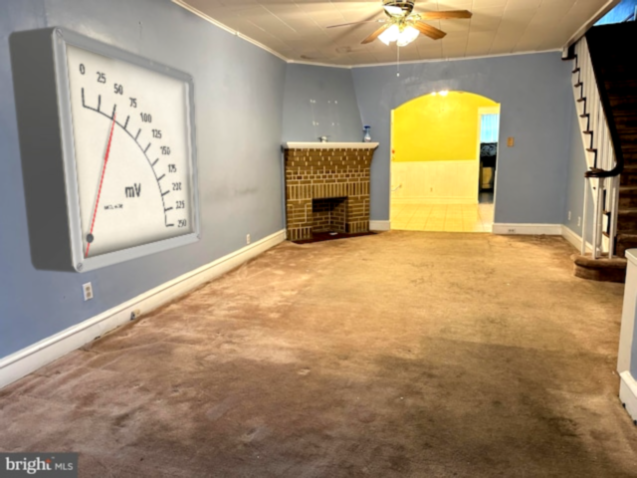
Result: 50; mV
